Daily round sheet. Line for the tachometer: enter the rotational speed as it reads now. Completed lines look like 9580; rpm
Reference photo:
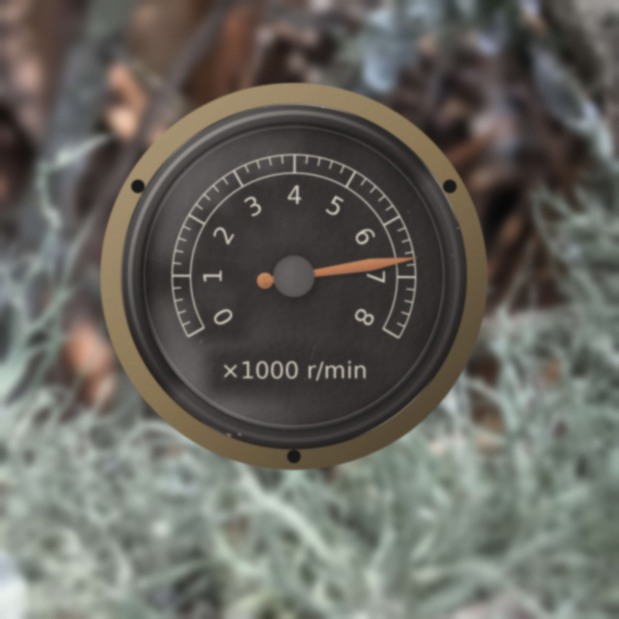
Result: 6700; rpm
